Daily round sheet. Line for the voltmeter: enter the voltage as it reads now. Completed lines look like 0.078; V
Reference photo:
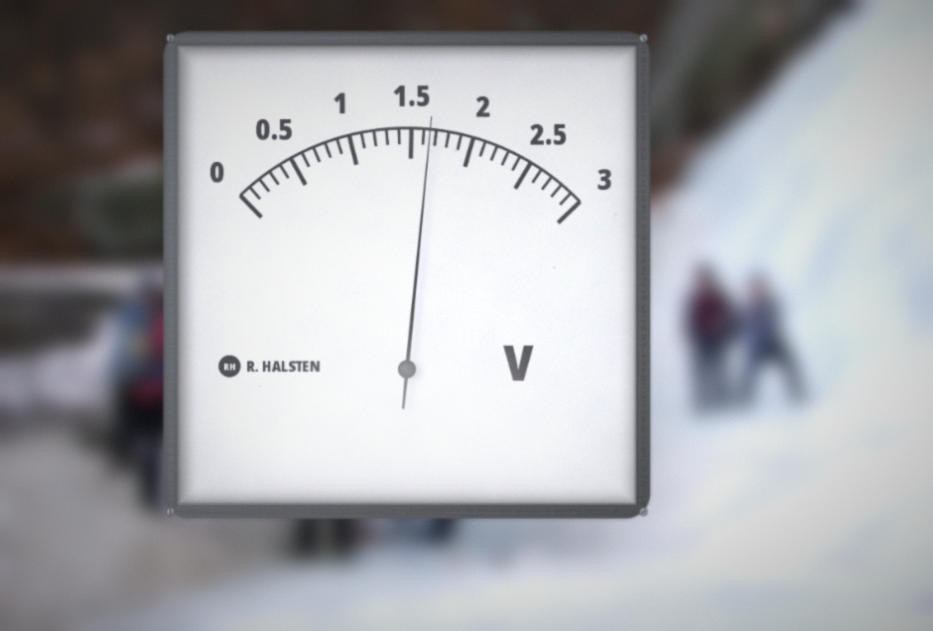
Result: 1.65; V
